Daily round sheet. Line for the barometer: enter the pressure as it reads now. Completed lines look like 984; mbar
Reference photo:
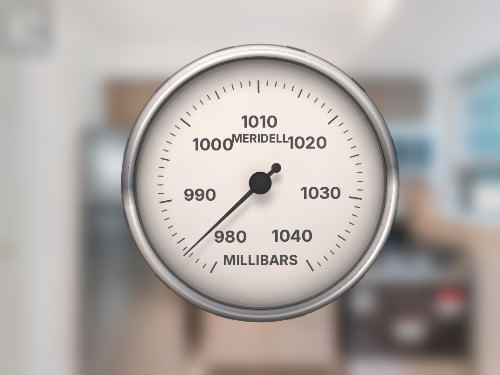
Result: 983.5; mbar
